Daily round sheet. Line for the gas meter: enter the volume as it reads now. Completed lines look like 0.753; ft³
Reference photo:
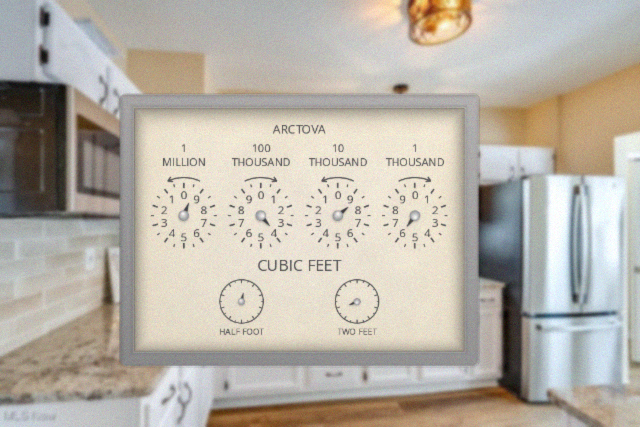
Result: 938600; ft³
